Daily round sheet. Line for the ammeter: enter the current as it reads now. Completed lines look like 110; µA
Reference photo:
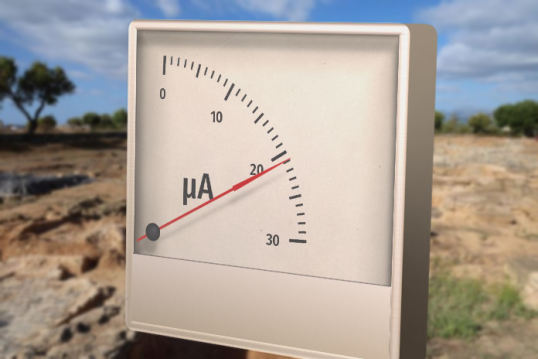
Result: 21; µA
